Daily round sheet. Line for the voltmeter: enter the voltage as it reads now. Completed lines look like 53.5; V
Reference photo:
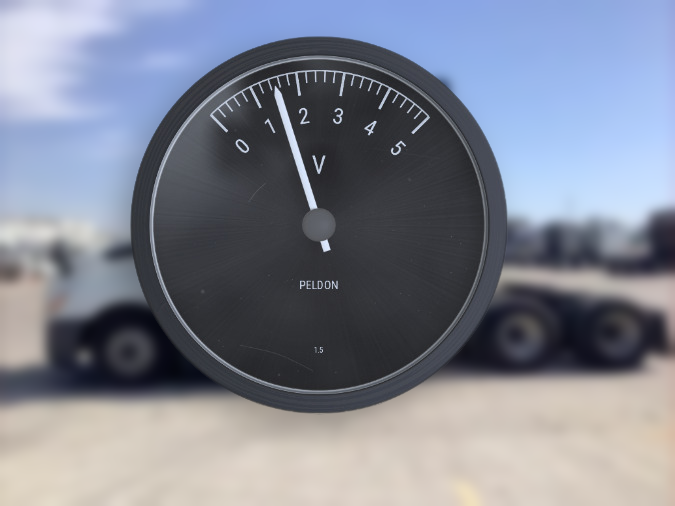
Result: 1.5; V
